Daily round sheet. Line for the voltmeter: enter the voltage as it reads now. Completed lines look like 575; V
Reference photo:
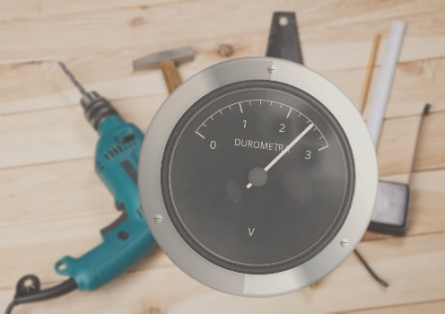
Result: 2.5; V
